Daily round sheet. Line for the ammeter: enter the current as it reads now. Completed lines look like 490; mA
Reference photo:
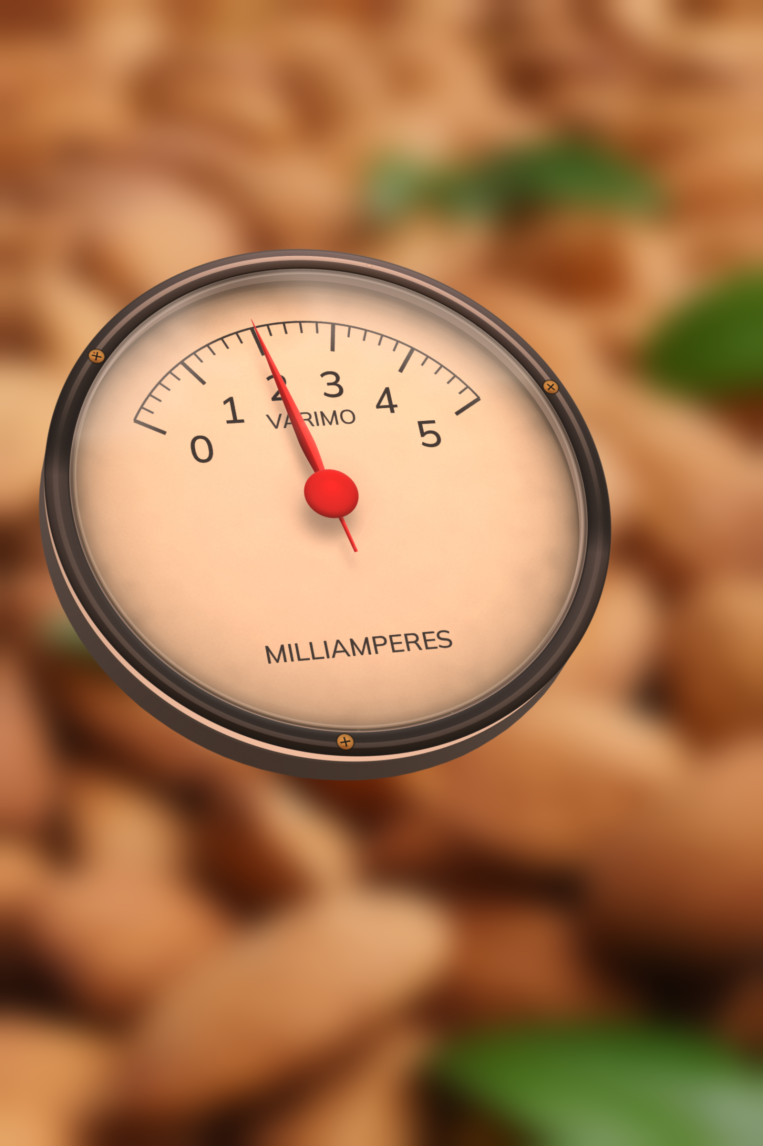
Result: 2; mA
